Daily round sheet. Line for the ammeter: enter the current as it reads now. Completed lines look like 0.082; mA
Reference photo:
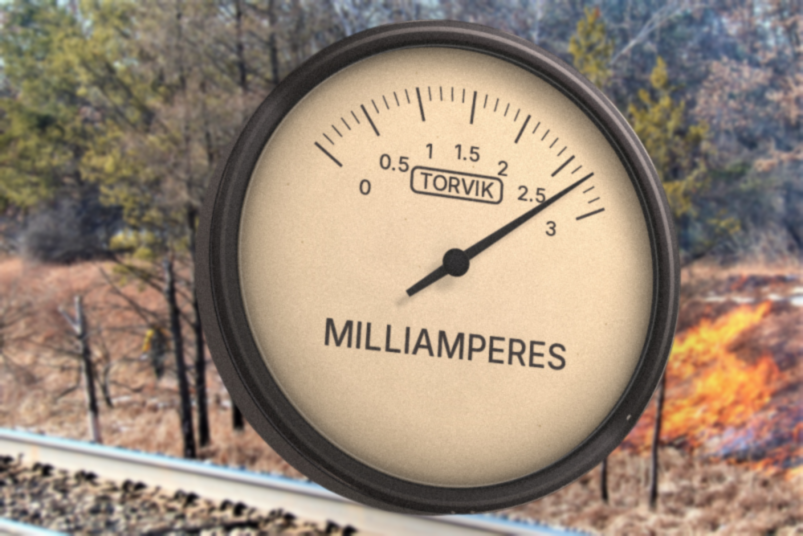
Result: 2.7; mA
